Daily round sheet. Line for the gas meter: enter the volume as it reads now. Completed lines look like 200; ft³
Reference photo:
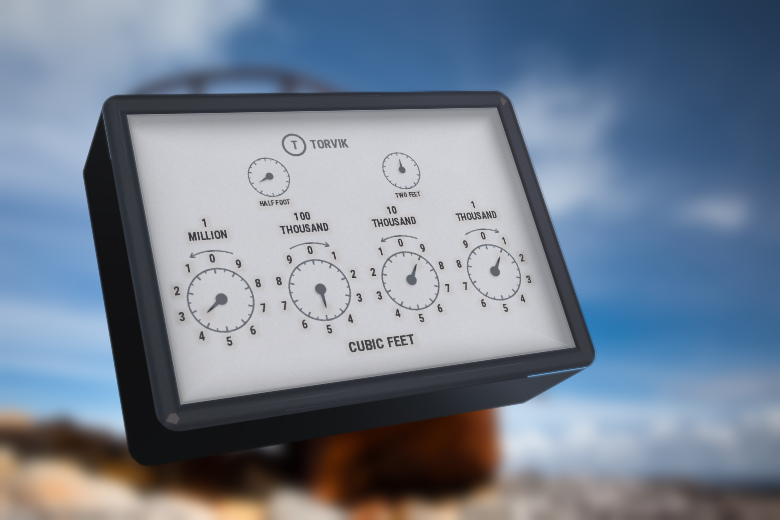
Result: 349100; ft³
